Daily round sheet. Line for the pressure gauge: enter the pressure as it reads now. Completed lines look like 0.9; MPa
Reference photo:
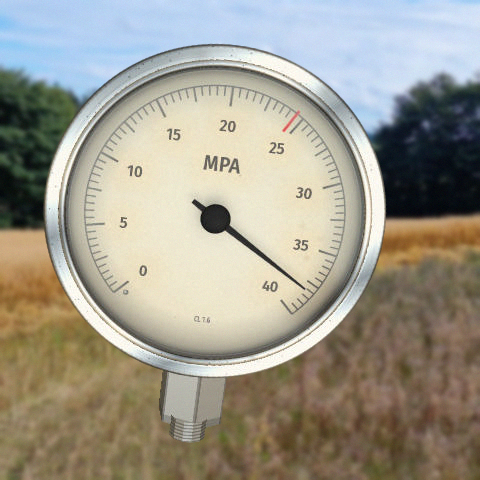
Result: 38; MPa
